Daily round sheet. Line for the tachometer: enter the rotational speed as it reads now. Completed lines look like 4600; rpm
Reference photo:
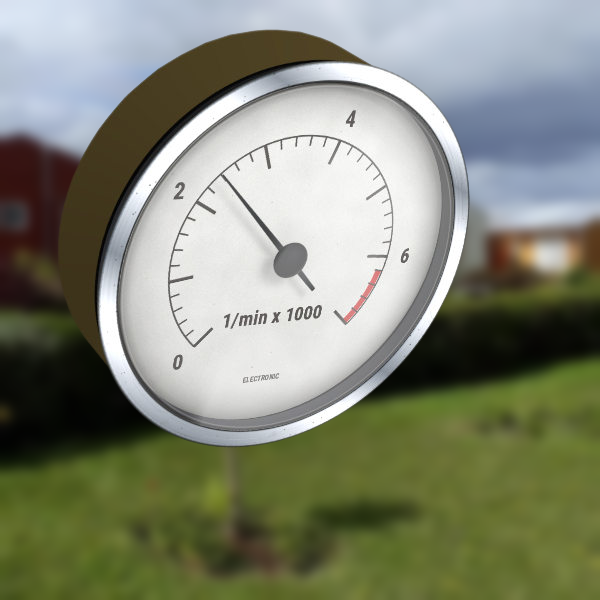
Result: 2400; rpm
